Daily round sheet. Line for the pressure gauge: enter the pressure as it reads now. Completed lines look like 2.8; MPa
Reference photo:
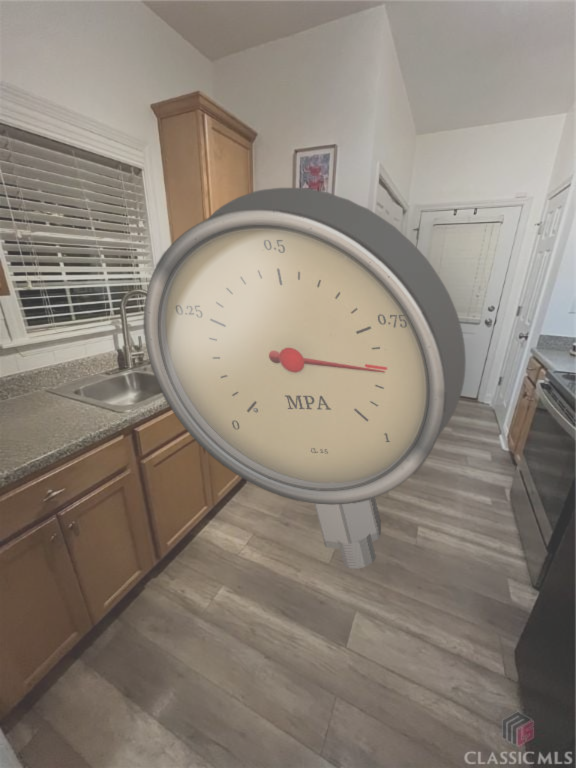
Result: 0.85; MPa
